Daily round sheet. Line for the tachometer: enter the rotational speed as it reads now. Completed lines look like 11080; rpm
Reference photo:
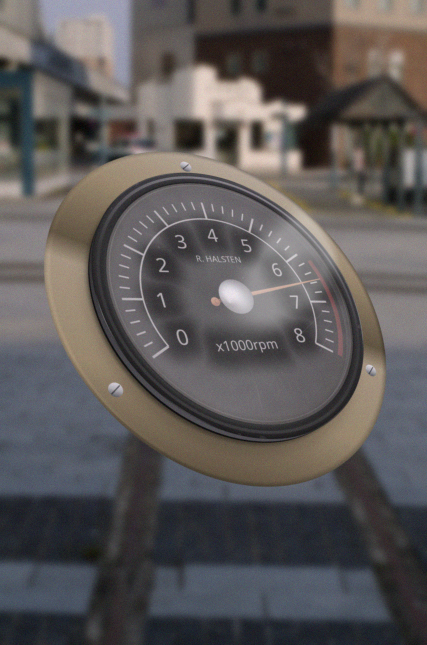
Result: 6600; rpm
